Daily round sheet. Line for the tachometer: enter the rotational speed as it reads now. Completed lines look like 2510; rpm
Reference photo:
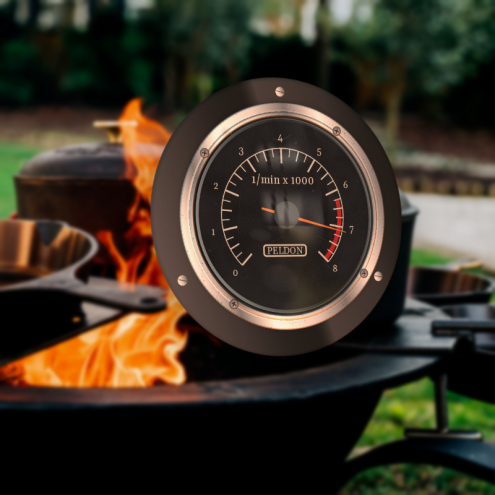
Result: 7125; rpm
